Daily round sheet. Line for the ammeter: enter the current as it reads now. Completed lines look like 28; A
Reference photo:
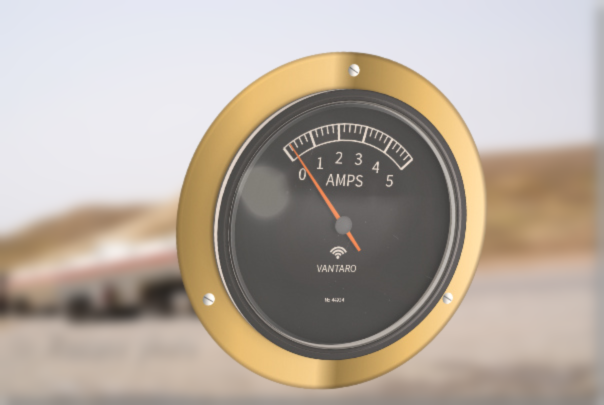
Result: 0.2; A
